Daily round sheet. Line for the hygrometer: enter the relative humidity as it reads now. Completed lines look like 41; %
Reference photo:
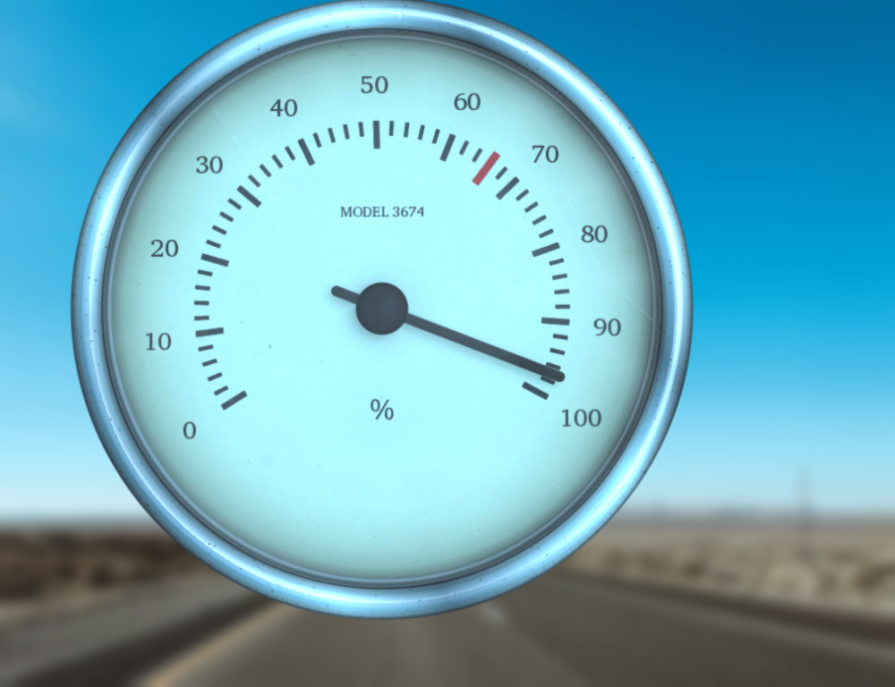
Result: 97; %
